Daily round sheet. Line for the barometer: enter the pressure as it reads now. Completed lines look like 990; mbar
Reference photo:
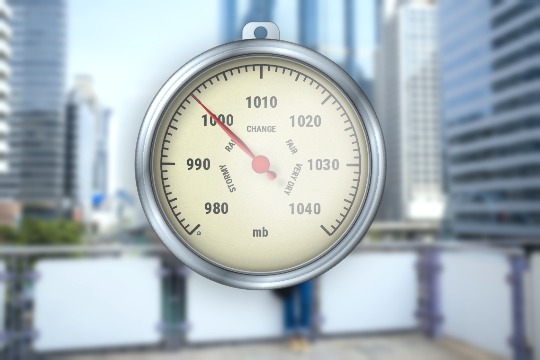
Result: 1000; mbar
